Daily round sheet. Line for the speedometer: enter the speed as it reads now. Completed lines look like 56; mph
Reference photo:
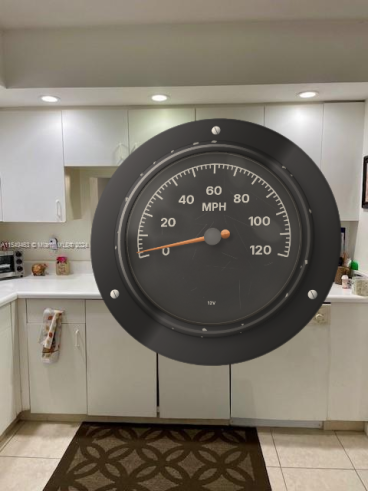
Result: 2; mph
